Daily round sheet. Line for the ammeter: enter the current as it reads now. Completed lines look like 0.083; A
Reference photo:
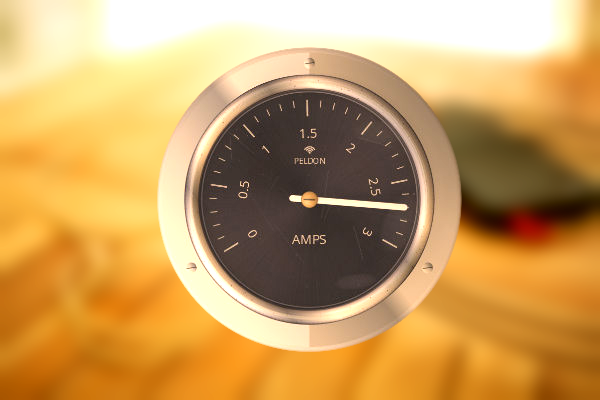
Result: 2.7; A
